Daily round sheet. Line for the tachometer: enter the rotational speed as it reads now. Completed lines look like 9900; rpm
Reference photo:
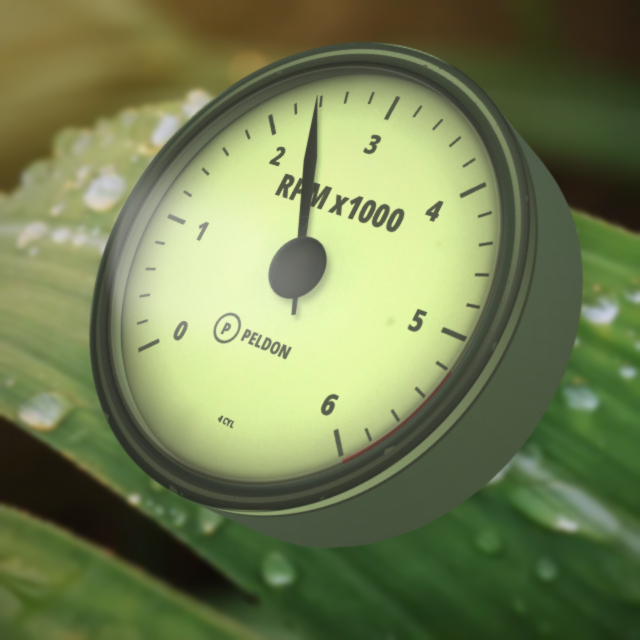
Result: 2400; rpm
